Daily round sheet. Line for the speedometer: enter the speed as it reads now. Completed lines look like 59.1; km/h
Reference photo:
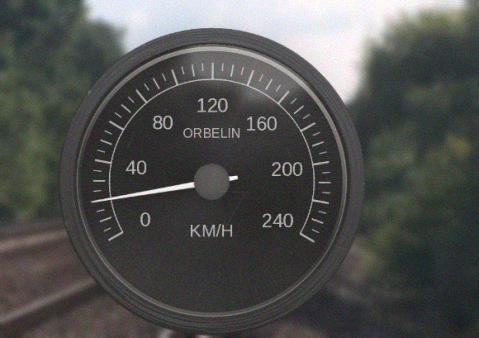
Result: 20; km/h
